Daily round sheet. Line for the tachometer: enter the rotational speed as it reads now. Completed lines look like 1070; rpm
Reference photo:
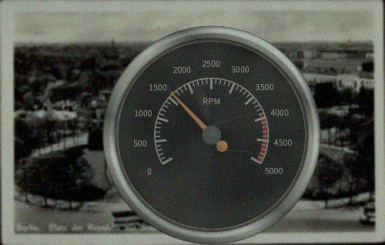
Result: 1600; rpm
